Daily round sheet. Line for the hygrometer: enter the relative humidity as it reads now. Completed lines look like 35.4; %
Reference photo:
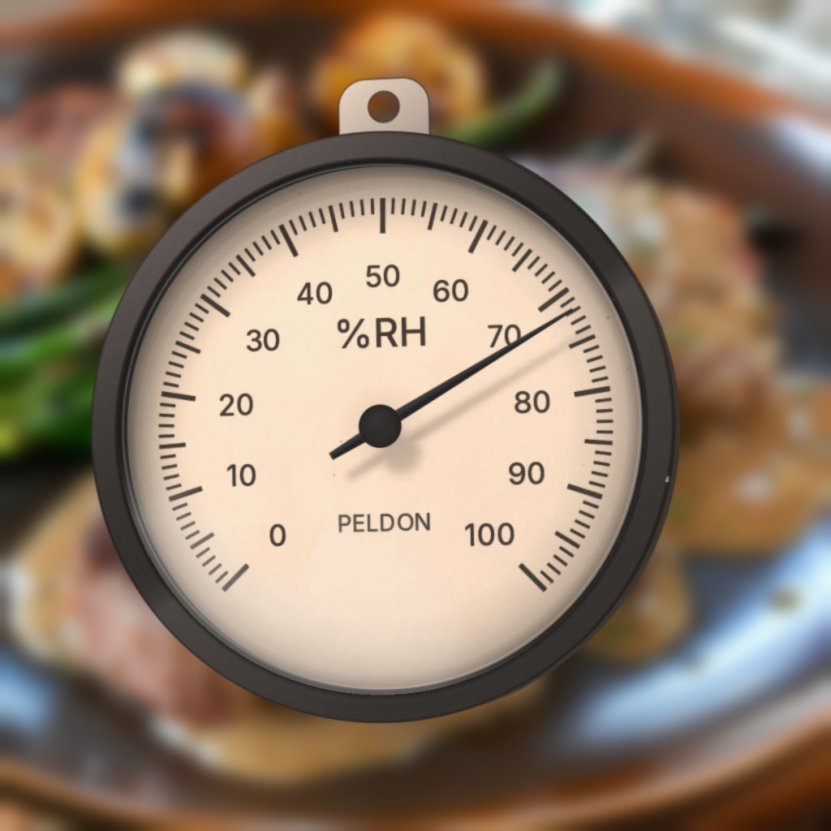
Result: 72; %
